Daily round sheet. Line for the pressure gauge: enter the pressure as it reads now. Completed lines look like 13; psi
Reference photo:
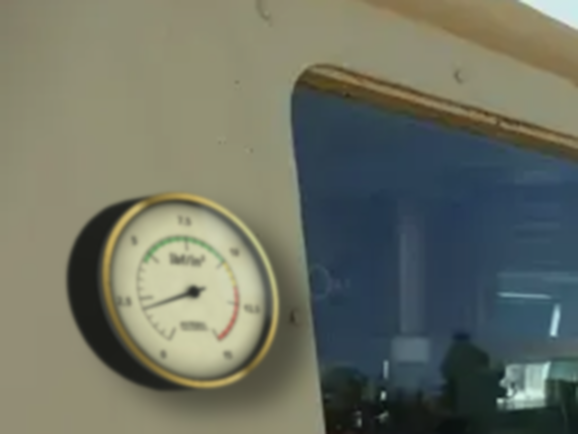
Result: 2; psi
